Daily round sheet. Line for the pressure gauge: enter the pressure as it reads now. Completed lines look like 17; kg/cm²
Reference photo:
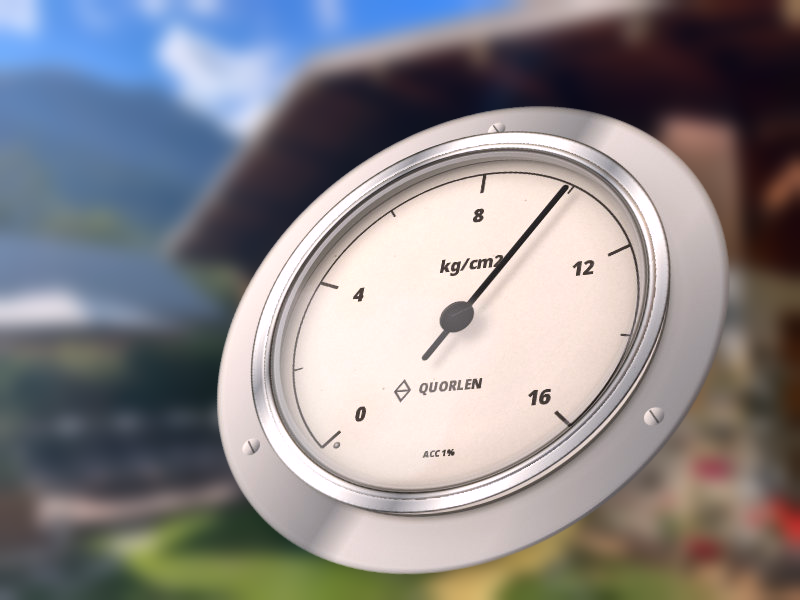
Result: 10; kg/cm²
